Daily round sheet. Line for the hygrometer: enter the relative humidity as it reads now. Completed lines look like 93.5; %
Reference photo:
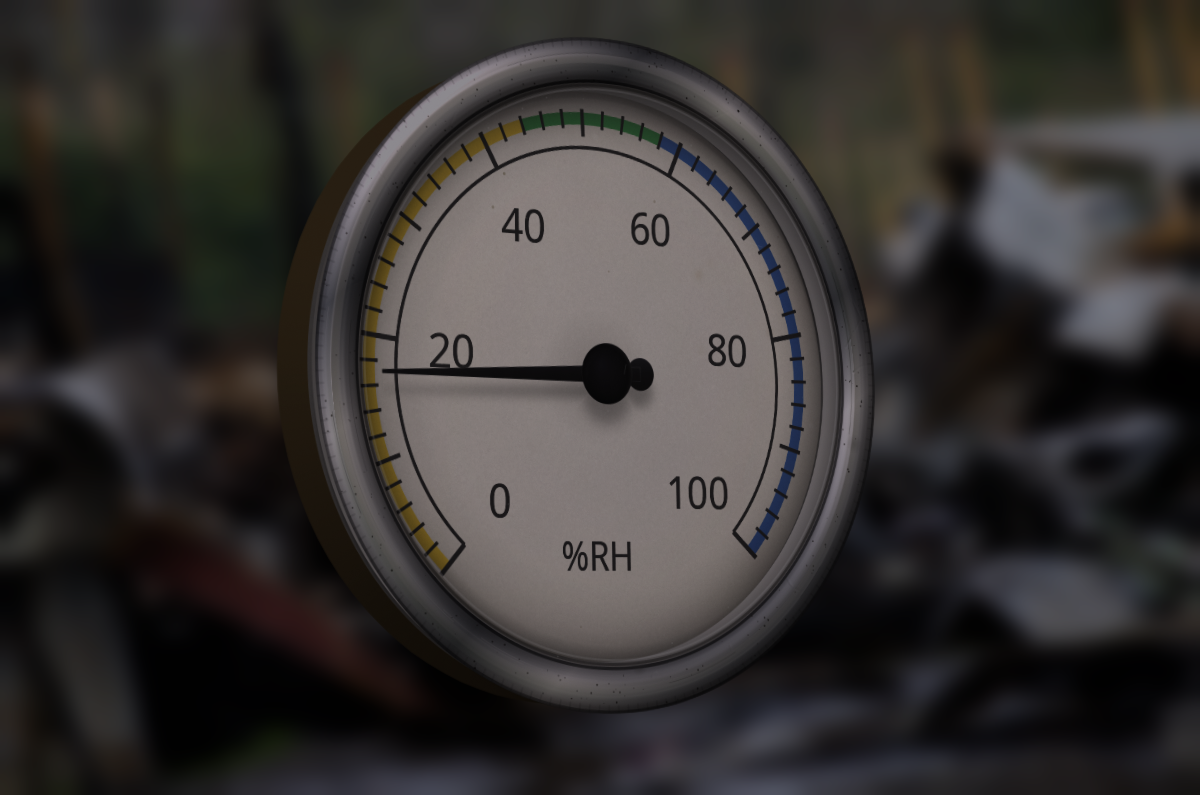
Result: 17; %
